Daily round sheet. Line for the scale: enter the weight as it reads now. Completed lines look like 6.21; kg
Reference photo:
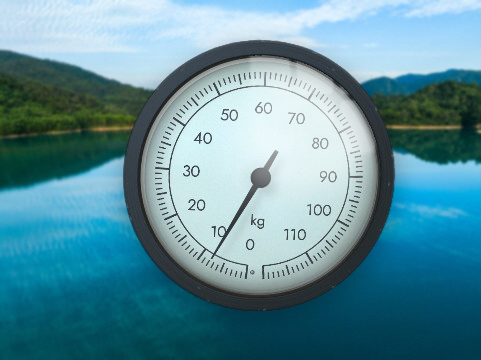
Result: 8; kg
